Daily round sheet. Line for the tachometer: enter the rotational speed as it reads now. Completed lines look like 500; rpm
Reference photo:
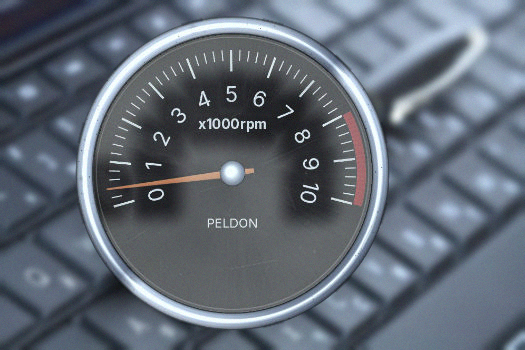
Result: 400; rpm
